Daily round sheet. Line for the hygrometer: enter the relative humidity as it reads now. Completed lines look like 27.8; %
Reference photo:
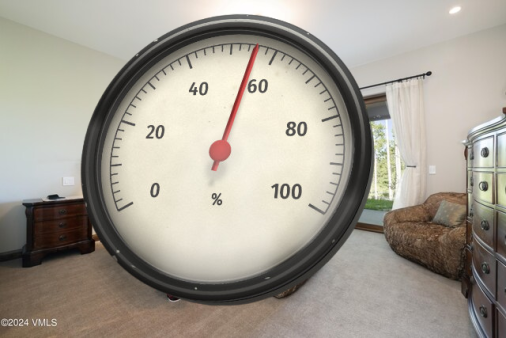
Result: 56; %
